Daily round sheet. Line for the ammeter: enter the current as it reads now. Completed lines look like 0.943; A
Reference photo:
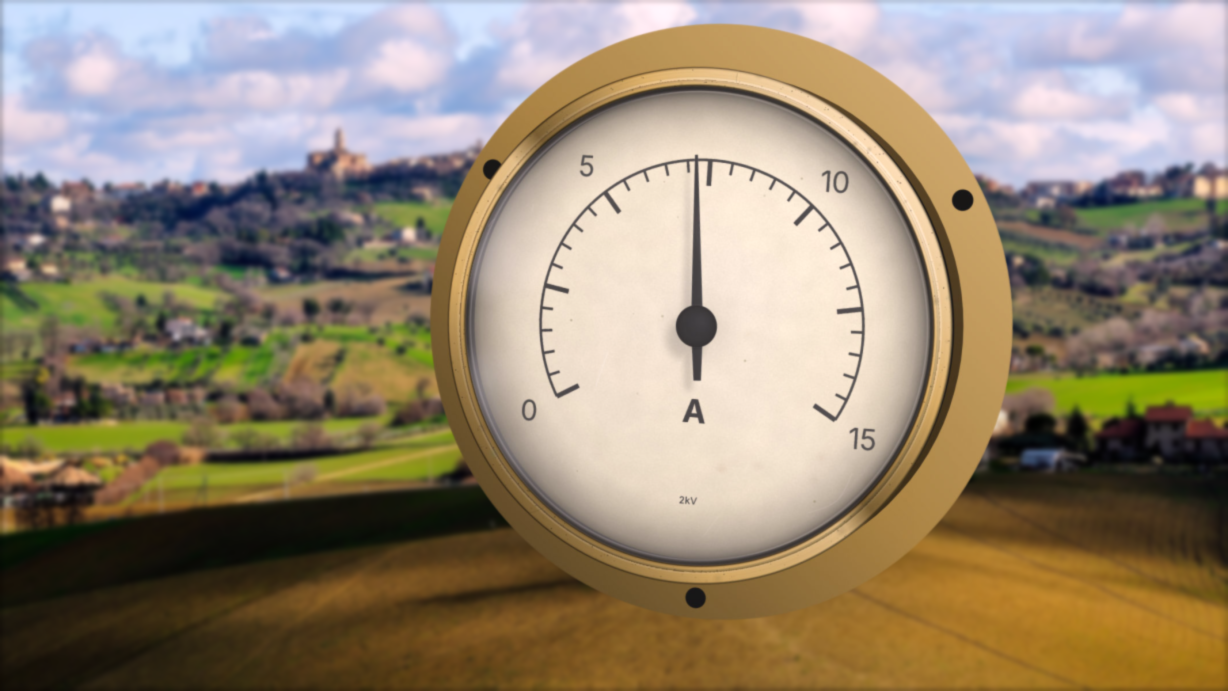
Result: 7.25; A
